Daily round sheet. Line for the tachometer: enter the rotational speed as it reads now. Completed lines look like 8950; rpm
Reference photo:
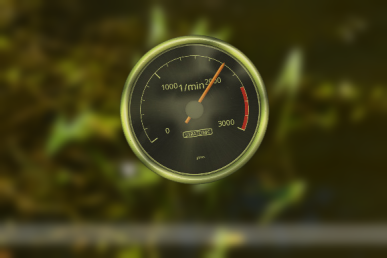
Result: 2000; rpm
